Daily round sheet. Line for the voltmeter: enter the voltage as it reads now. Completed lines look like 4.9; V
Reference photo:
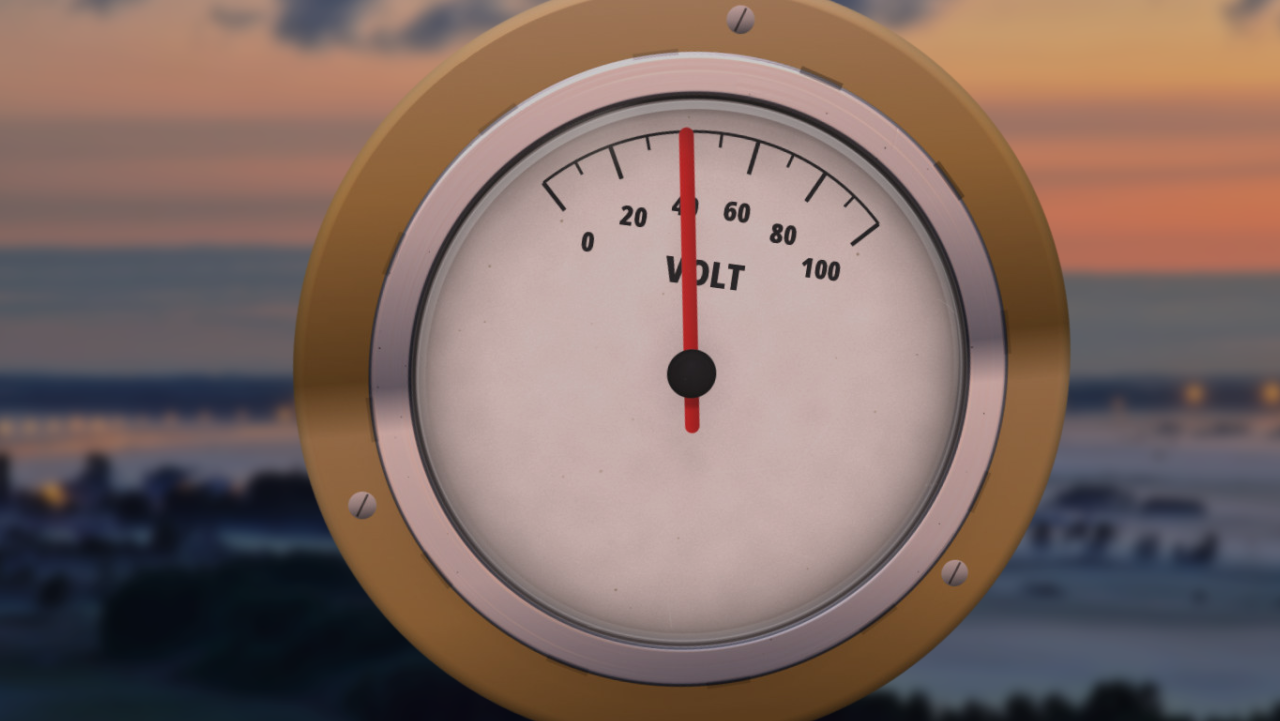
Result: 40; V
